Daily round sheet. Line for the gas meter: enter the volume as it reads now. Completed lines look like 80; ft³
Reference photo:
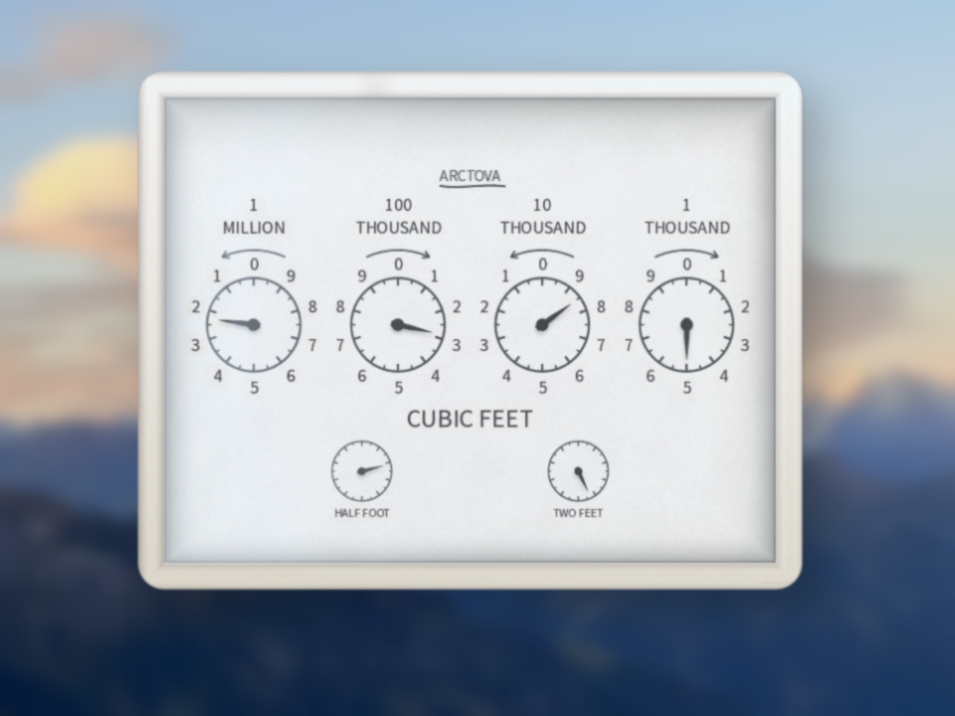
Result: 228500; ft³
